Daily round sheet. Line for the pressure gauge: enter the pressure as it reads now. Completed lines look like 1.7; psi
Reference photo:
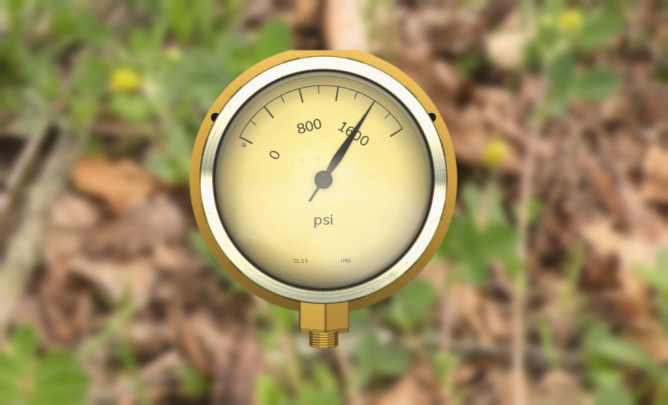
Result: 1600; psi
